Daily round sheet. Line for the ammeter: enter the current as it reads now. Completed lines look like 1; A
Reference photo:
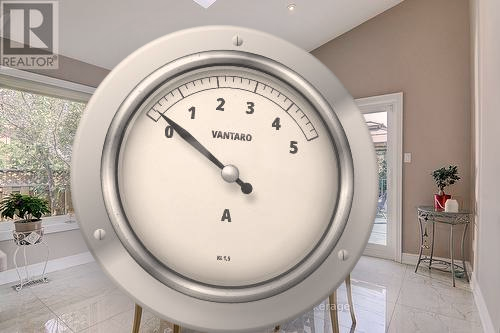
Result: 0.2; A
